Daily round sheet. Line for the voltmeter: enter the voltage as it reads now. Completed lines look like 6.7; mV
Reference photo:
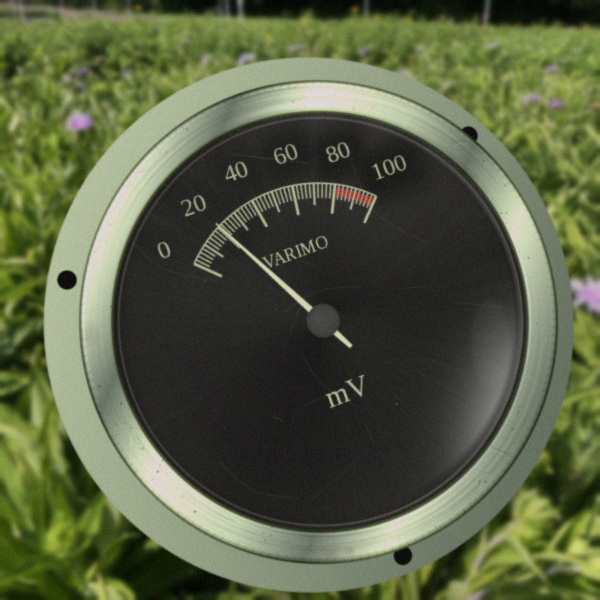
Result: 20; mV
